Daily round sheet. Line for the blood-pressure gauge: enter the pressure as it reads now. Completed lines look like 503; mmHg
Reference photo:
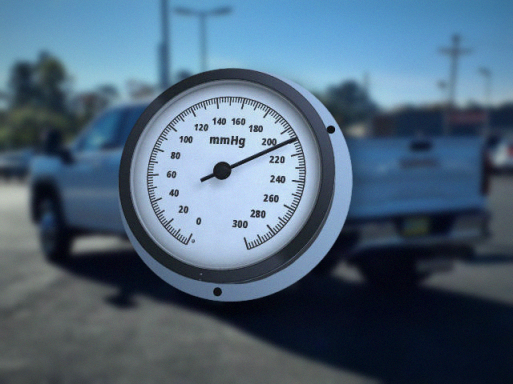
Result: 210; mmHg
